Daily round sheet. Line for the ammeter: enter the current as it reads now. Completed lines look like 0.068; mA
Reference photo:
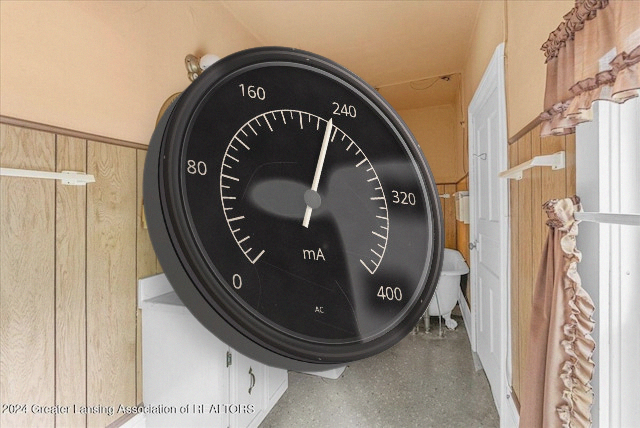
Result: 230; mA
